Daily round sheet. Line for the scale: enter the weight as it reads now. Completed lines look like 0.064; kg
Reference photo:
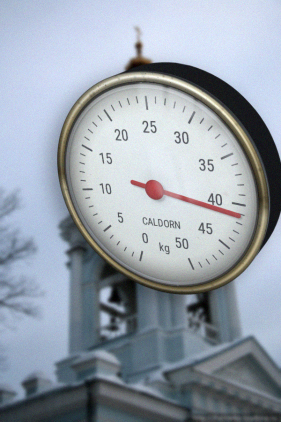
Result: 41; kg
